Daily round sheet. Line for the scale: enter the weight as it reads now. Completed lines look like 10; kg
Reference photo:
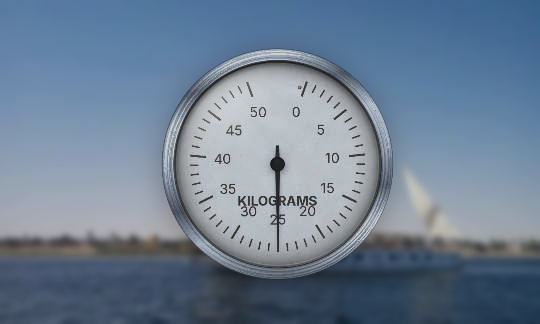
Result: 25; kg
